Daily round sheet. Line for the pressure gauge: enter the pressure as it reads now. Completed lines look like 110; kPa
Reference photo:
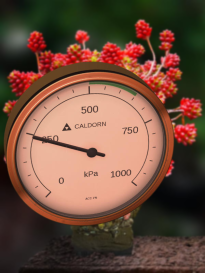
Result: 250; kPa
